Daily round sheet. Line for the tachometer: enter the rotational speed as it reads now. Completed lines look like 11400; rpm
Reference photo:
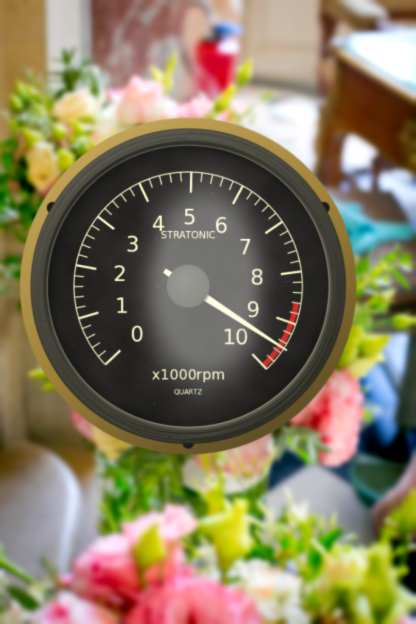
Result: 9500; rpm
